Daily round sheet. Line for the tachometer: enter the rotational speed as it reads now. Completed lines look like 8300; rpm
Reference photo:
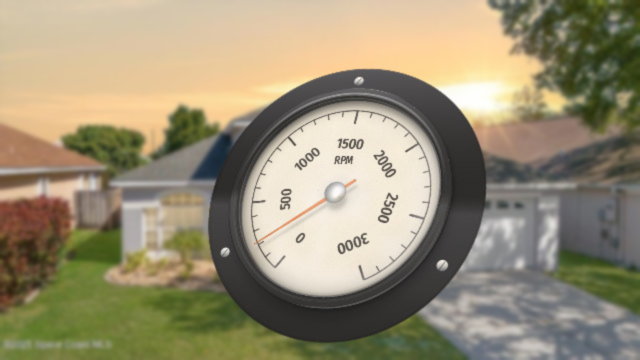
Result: 200; rpm
